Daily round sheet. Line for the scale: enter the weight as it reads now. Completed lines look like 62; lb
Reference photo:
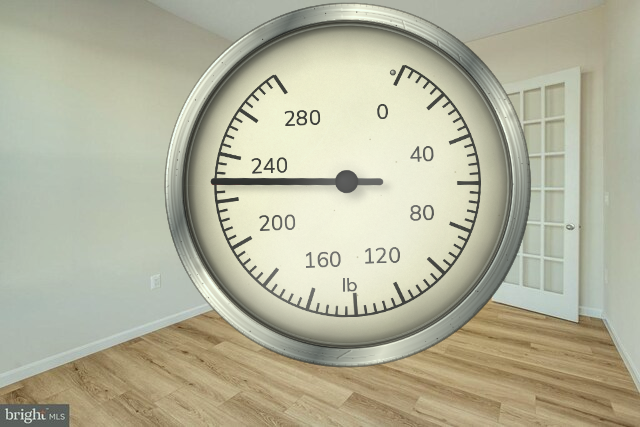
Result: 228; lb
